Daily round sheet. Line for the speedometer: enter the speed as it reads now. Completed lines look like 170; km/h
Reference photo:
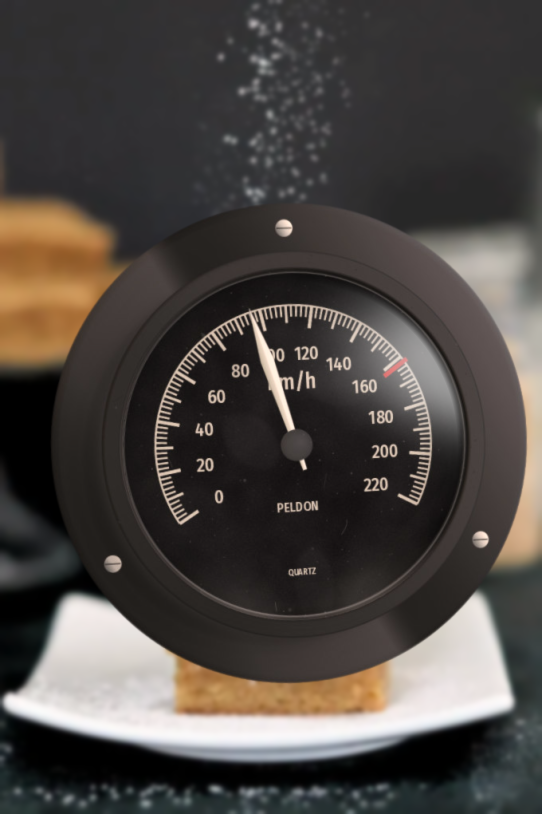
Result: 96; km/h
